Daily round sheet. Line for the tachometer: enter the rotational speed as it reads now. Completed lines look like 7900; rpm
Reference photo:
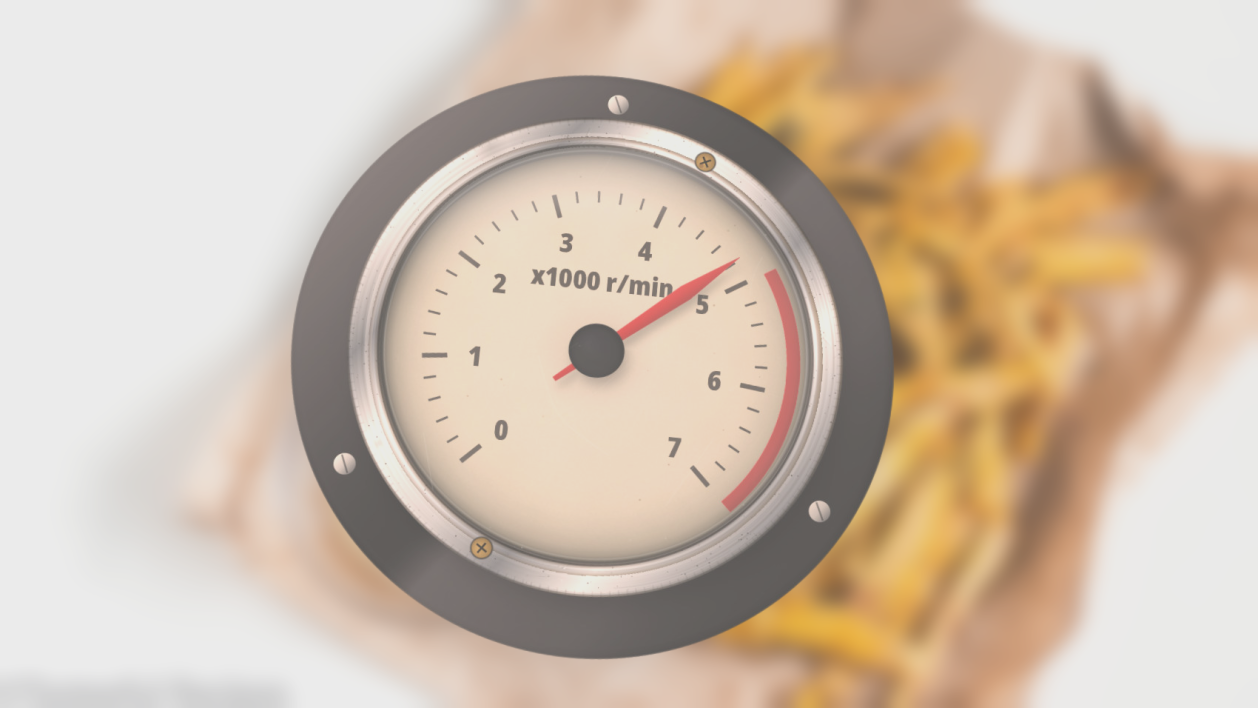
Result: 4800; rpm
